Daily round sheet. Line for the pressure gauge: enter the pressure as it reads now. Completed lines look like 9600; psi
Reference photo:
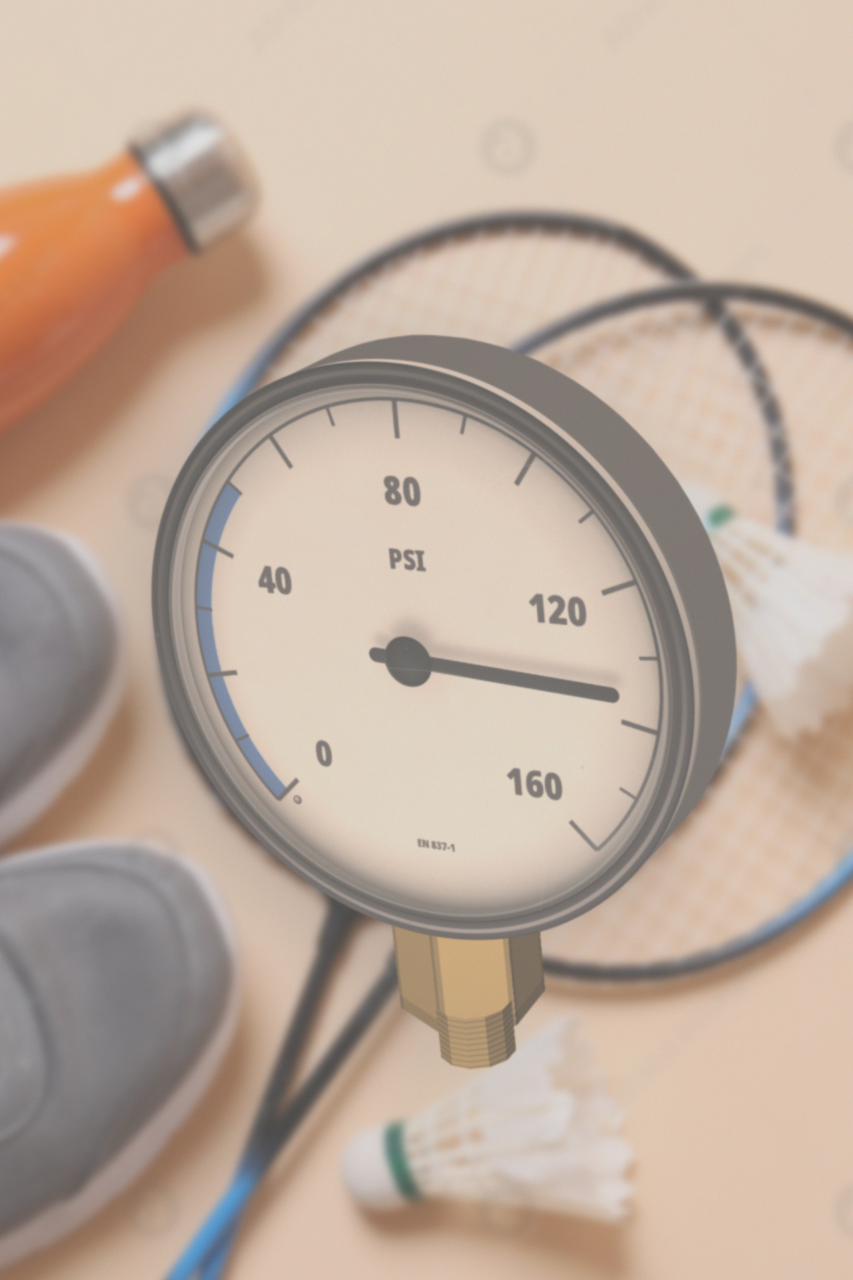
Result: 135; psi
